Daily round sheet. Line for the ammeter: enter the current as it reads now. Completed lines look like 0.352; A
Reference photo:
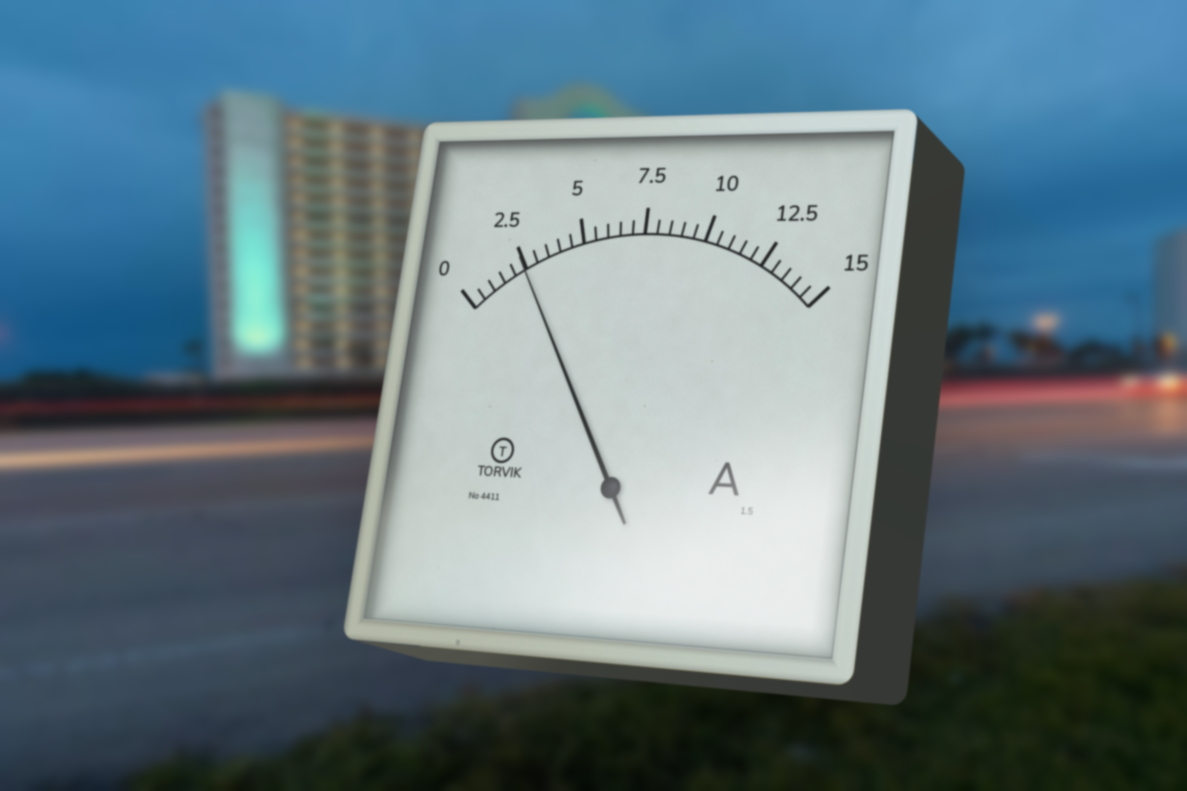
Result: 2.5; A
